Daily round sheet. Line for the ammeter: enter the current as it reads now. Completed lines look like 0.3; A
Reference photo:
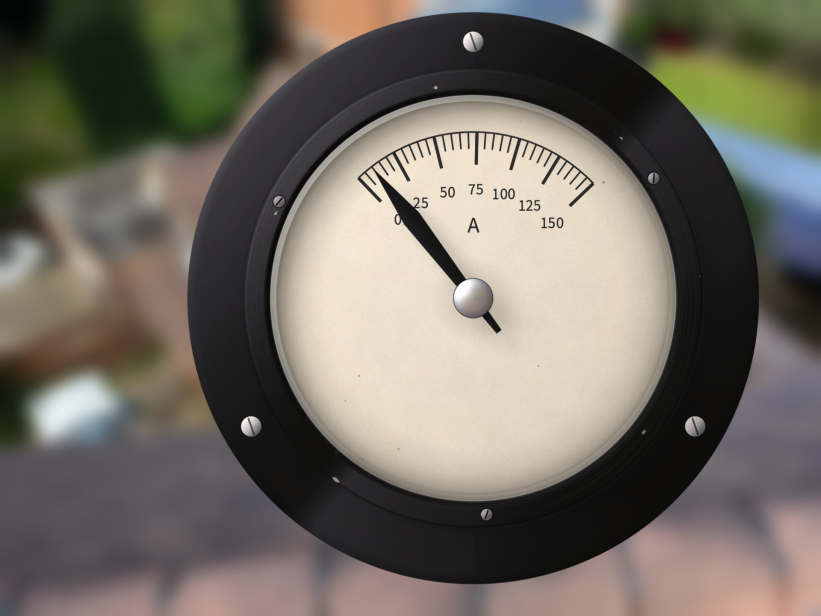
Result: 10; A
